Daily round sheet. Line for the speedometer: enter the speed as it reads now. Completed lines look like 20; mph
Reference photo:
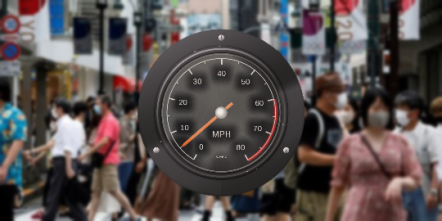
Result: 5; mph
